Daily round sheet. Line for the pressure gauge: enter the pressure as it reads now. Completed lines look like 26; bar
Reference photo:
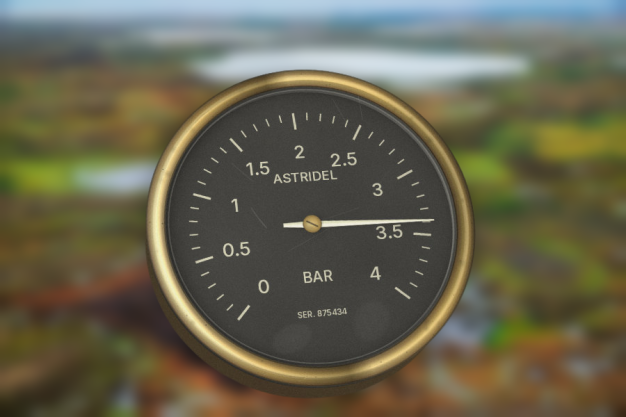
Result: 3.4; bar
